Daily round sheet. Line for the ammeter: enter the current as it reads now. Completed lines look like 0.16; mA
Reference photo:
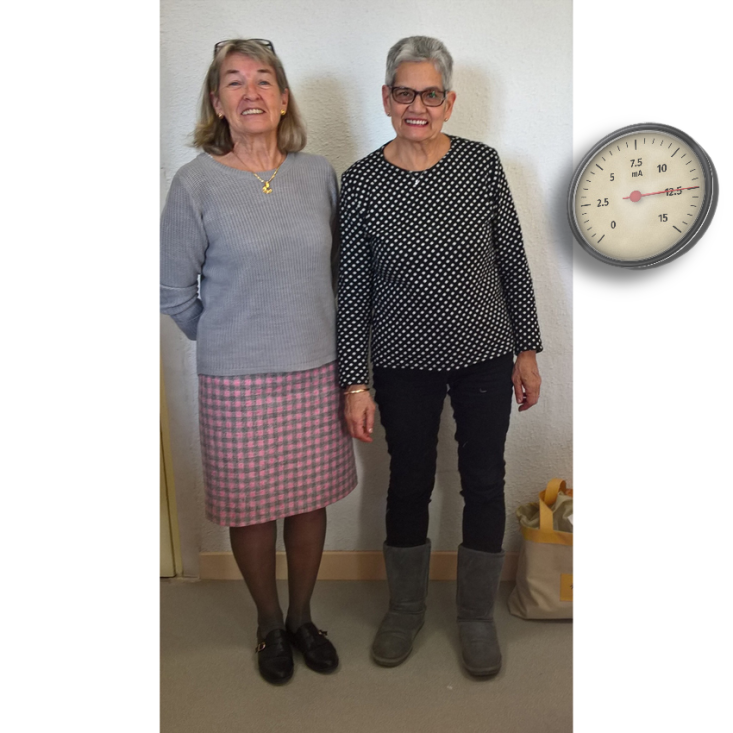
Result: 12.5; mA
